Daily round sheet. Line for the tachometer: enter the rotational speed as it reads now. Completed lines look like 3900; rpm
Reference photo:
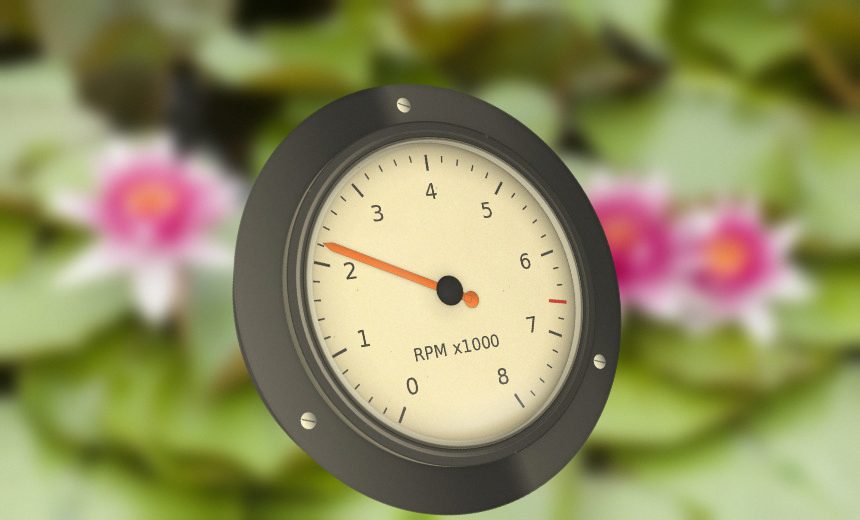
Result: 2200; rpm
